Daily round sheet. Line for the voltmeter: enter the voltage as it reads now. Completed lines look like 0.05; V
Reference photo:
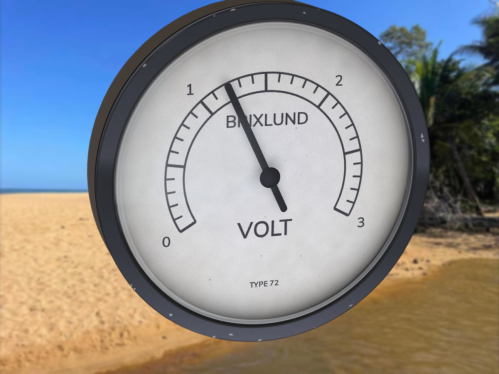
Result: 1.2; V
